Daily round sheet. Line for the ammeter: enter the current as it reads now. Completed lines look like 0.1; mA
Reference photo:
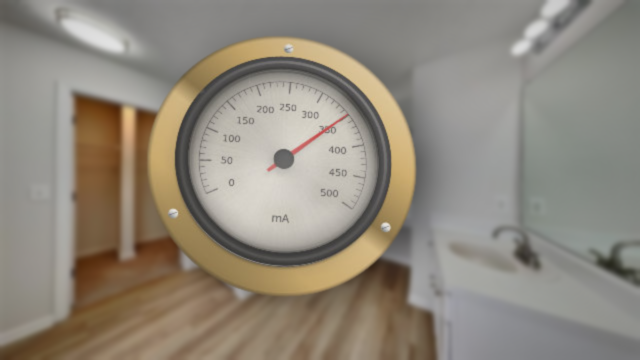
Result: 350; mA
